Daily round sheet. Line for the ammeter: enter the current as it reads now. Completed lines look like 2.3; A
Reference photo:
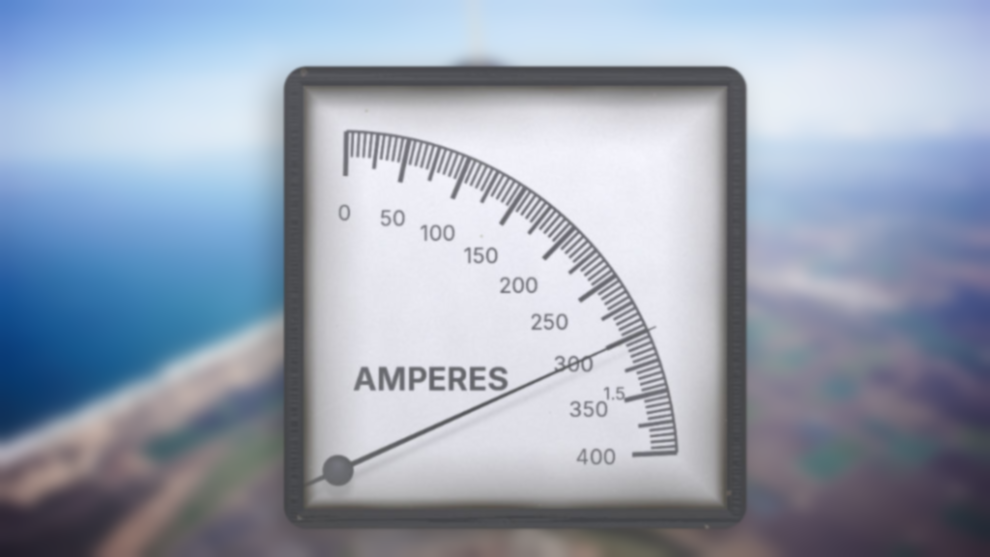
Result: 300; A
